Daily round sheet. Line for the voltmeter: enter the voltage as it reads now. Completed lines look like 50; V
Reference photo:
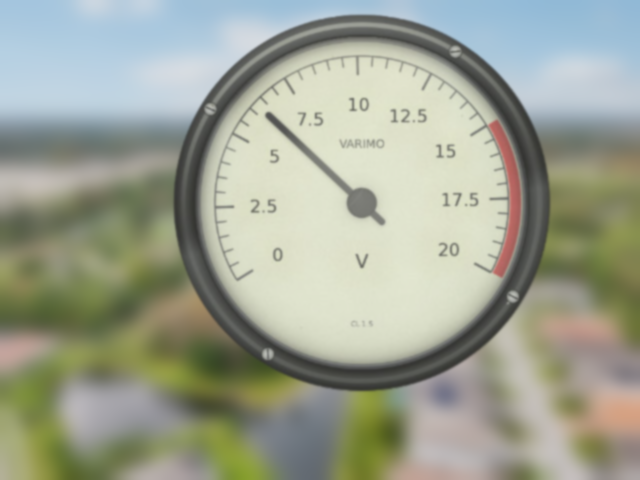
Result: 6.25; V
